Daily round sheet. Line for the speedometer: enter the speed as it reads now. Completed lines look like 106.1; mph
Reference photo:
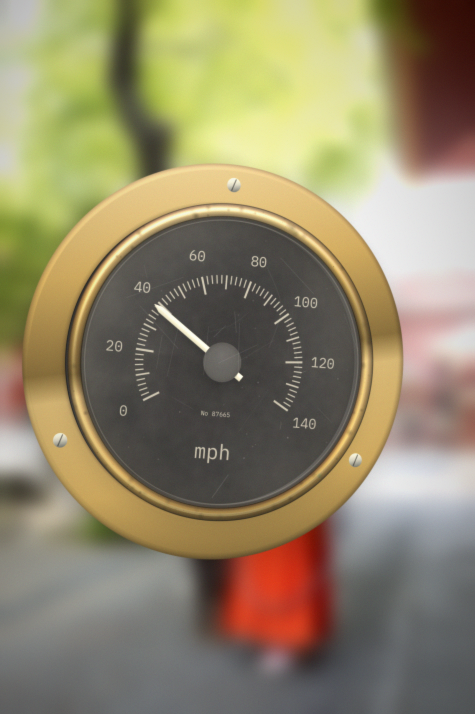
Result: 38; mph
